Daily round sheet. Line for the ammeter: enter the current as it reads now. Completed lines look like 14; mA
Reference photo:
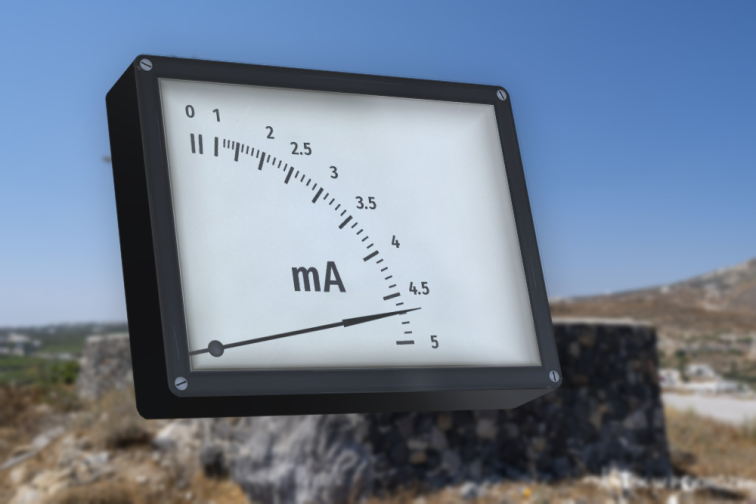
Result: 4.7; mA
